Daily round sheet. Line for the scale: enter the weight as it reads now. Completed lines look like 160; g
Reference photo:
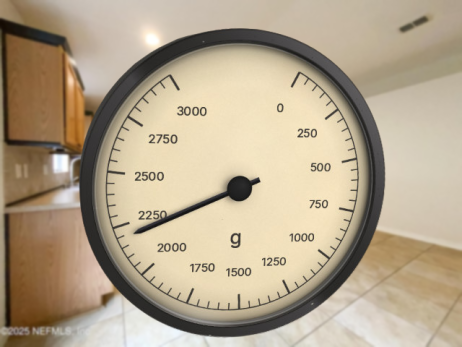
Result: 2200; g
